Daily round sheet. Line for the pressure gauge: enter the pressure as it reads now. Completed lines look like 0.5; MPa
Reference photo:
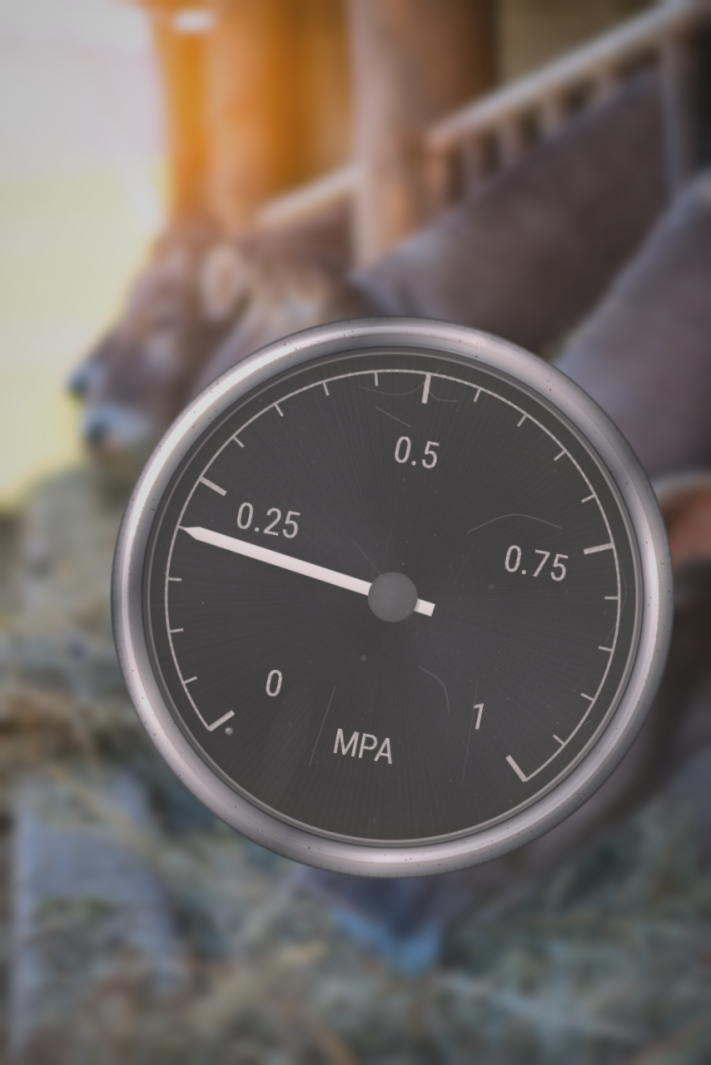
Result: 0.2; MPa
